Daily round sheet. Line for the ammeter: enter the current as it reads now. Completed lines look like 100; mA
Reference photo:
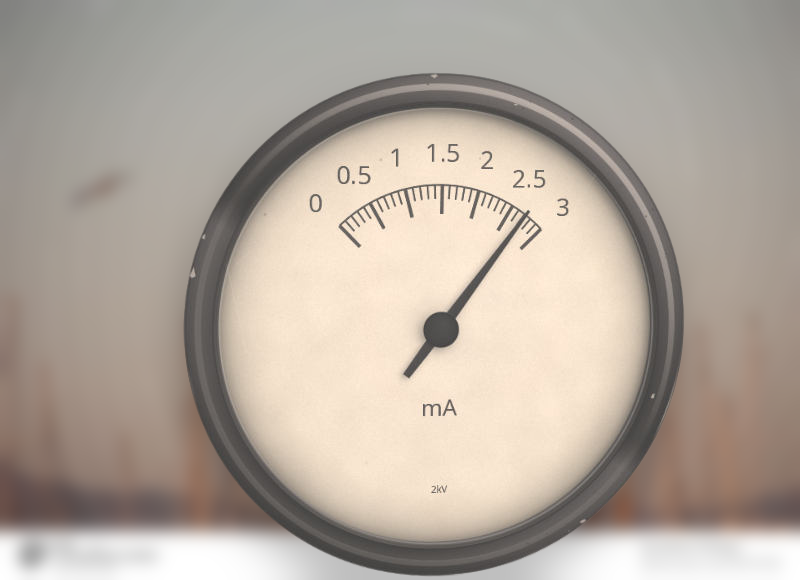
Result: 2.7; mA
